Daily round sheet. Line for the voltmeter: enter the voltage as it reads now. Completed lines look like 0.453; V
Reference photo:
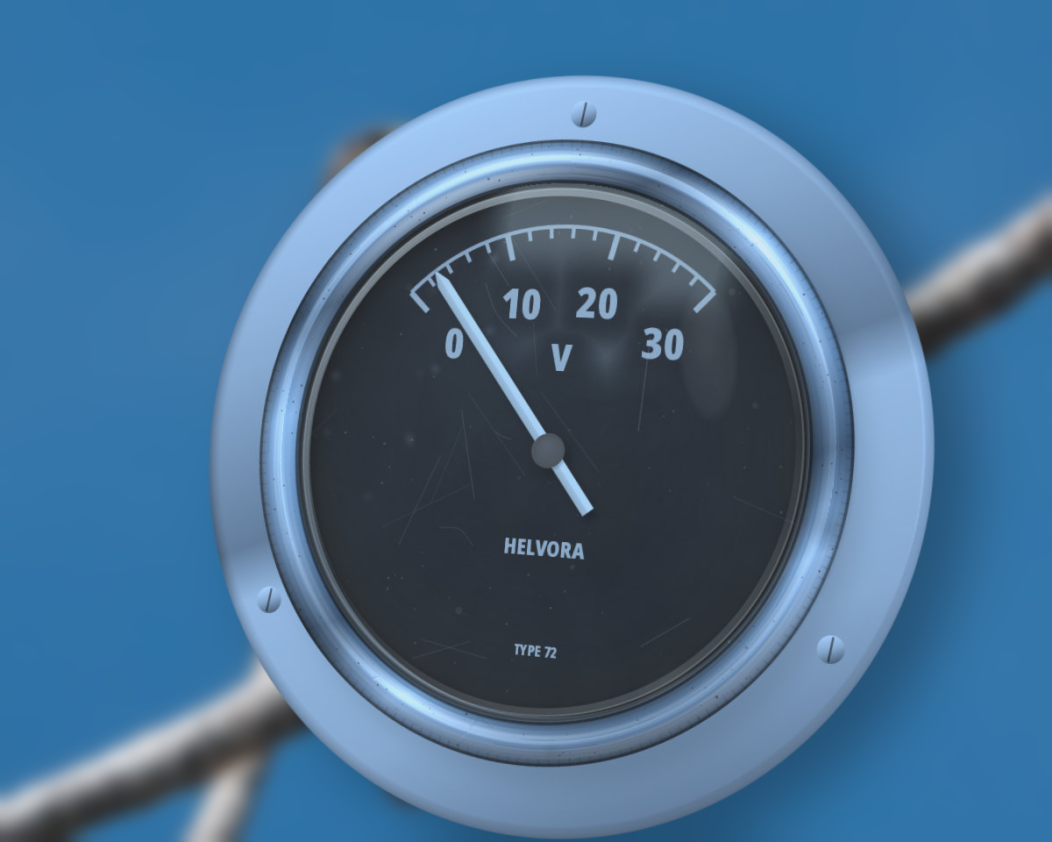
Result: 3; V
